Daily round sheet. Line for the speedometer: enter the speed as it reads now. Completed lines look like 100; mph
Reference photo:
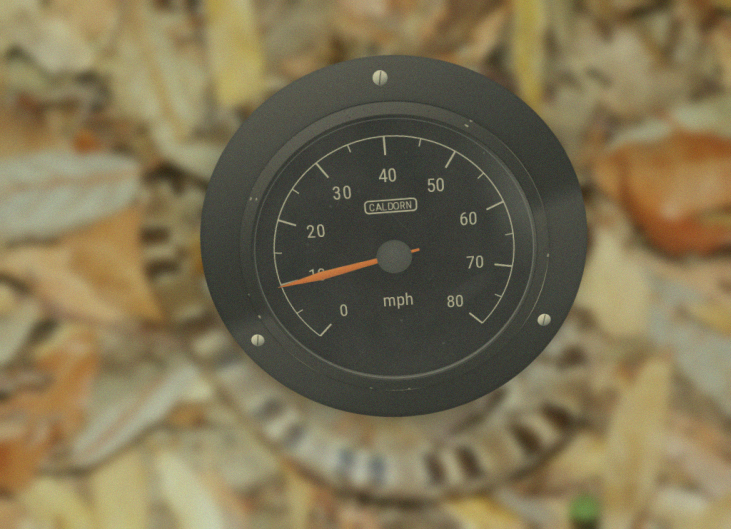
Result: 10; mph
